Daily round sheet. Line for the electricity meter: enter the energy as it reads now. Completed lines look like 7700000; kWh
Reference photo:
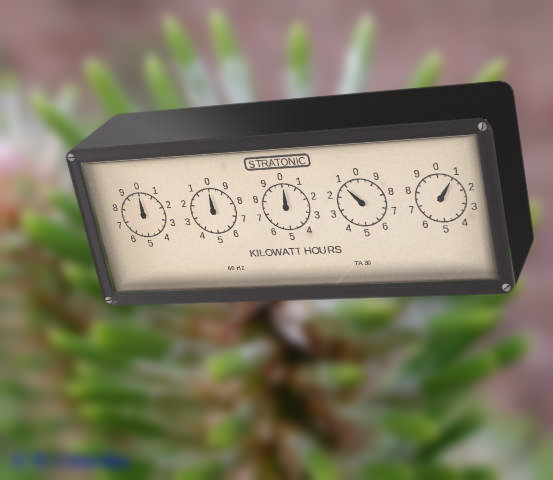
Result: 11; kWh
